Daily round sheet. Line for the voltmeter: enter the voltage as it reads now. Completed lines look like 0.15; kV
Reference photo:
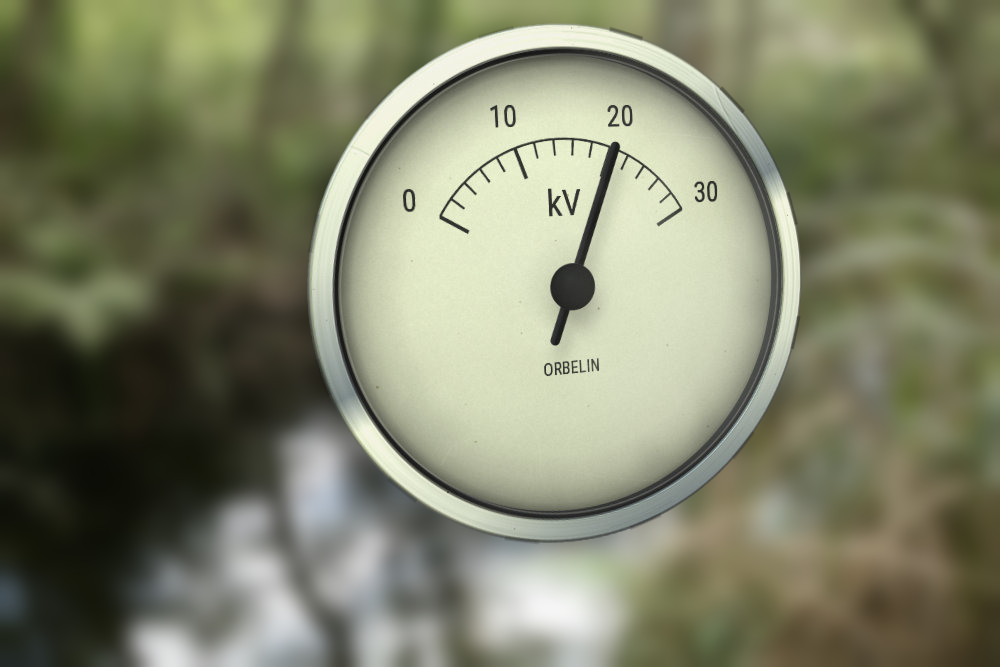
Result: 20; kV
